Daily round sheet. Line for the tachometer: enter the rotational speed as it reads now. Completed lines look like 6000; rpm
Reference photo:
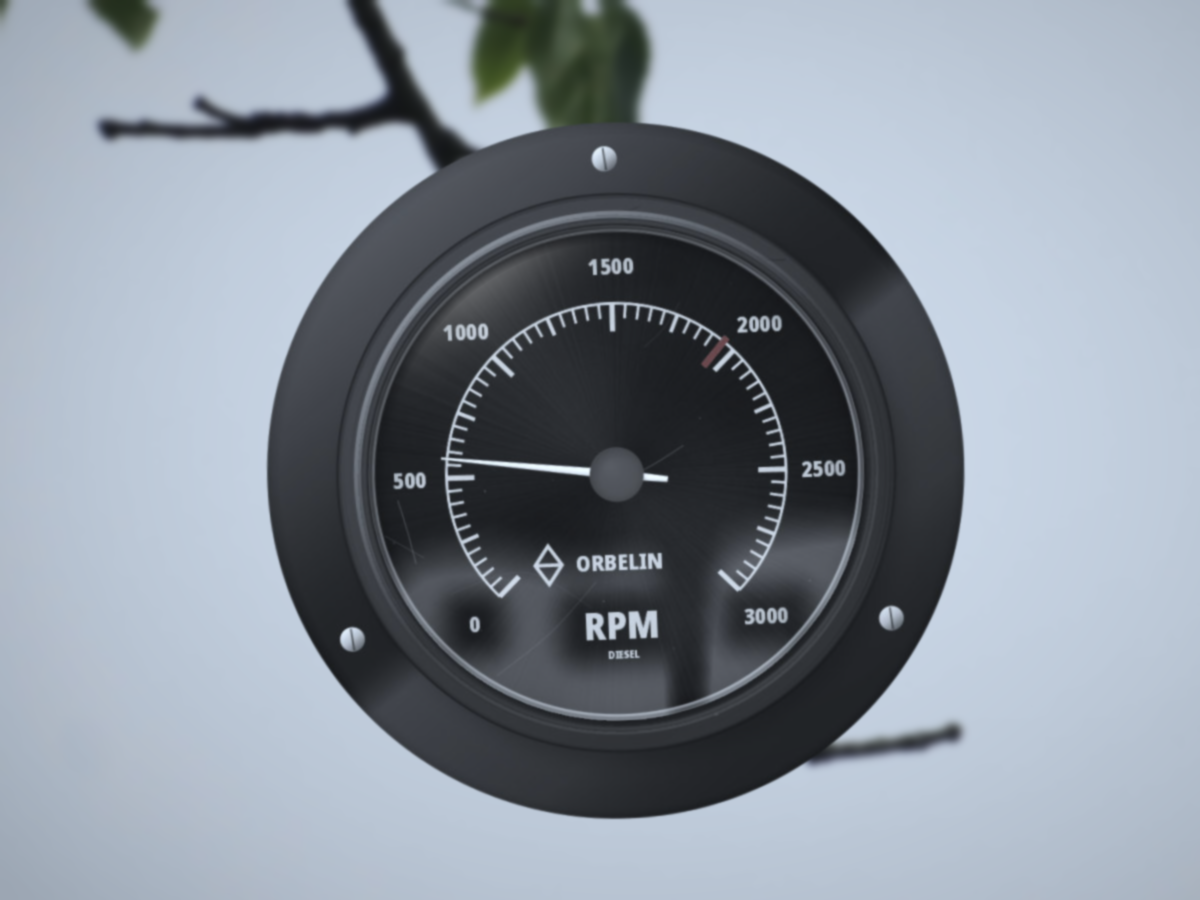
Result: 575; rpm
